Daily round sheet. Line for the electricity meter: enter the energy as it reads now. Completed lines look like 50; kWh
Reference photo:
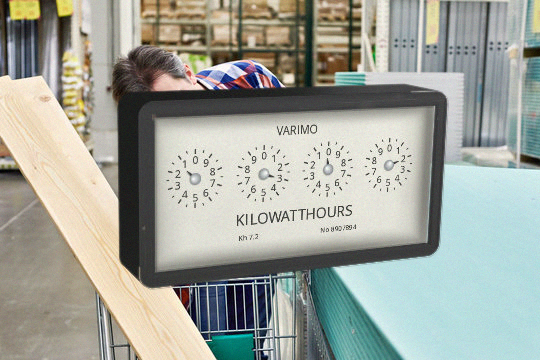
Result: 1302; kWh
